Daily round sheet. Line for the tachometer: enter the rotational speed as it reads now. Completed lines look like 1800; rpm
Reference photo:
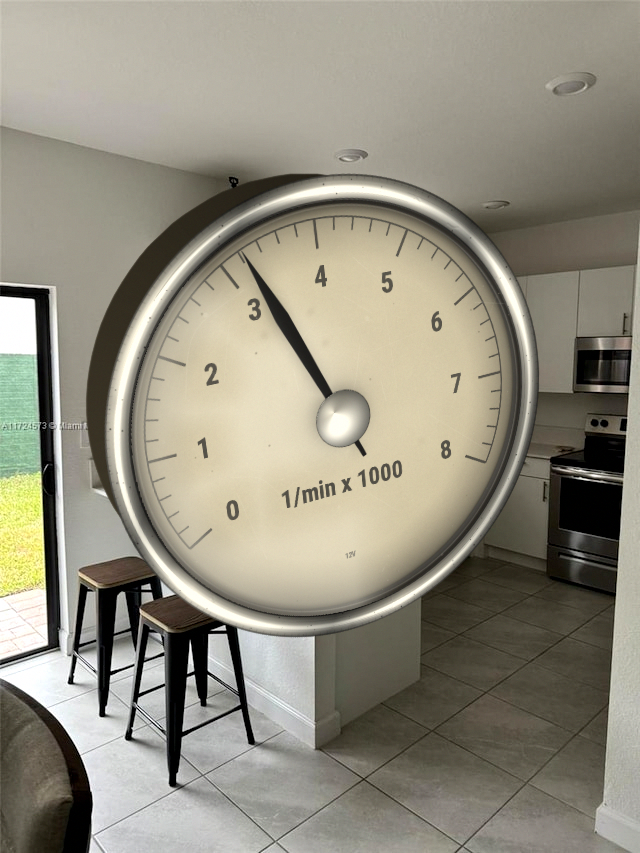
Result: 3200; rpm
